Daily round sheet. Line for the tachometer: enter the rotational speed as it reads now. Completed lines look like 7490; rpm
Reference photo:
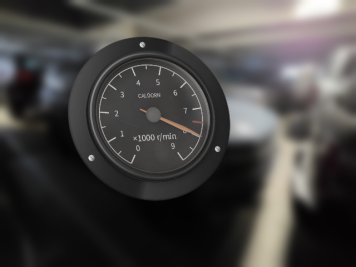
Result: 8000; rpm
